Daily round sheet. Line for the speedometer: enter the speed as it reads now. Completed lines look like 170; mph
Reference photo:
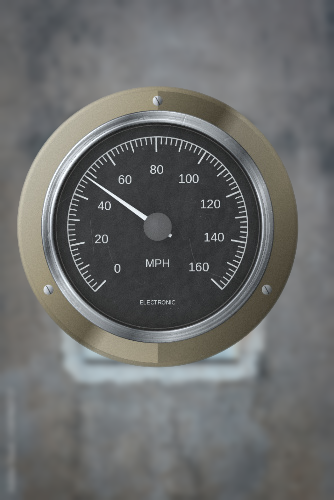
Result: 48; mph
